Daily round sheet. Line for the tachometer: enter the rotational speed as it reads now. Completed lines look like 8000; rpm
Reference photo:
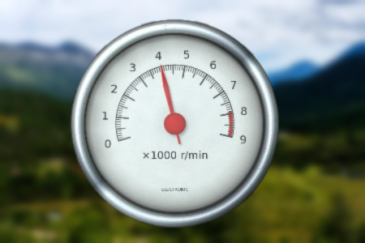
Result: 4000; rpm
